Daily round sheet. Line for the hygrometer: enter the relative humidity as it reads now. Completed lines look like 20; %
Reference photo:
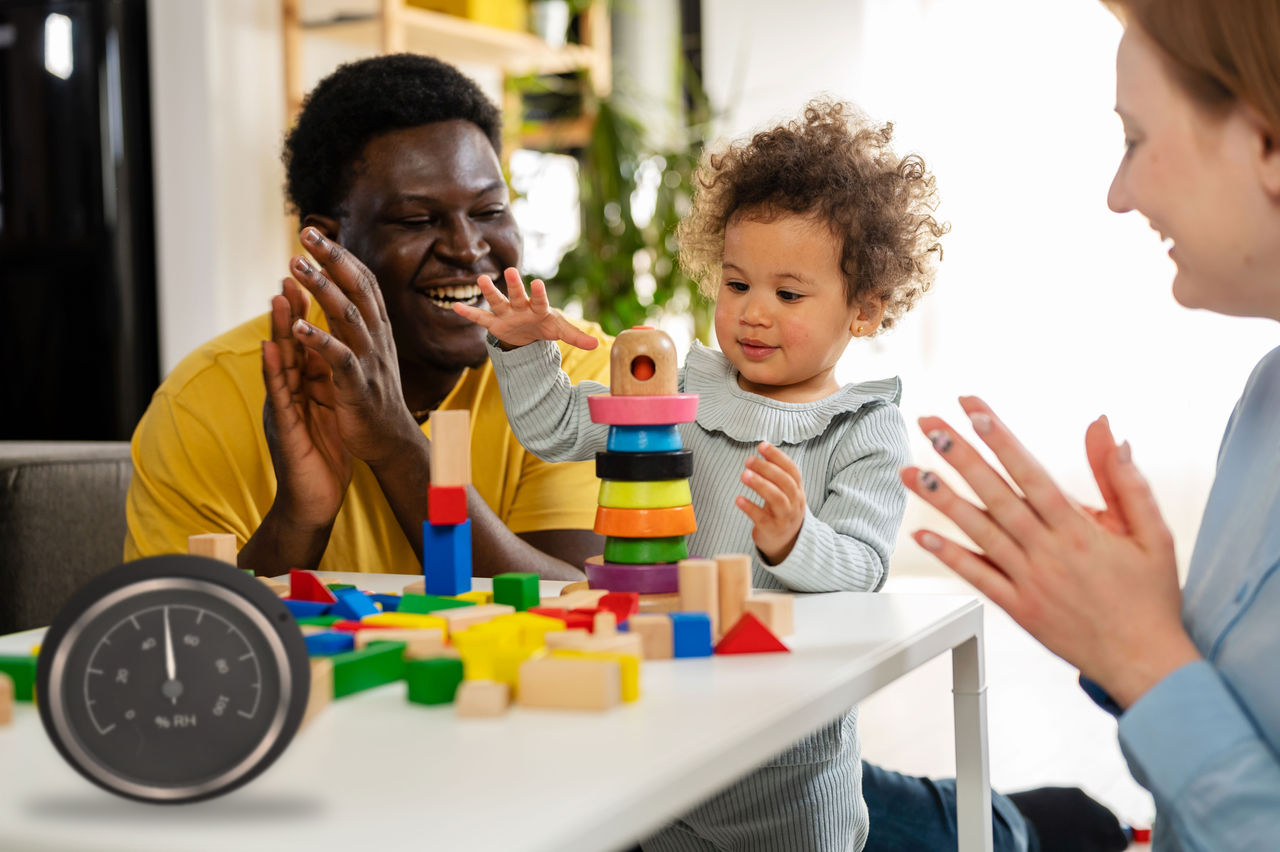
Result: 50; %
